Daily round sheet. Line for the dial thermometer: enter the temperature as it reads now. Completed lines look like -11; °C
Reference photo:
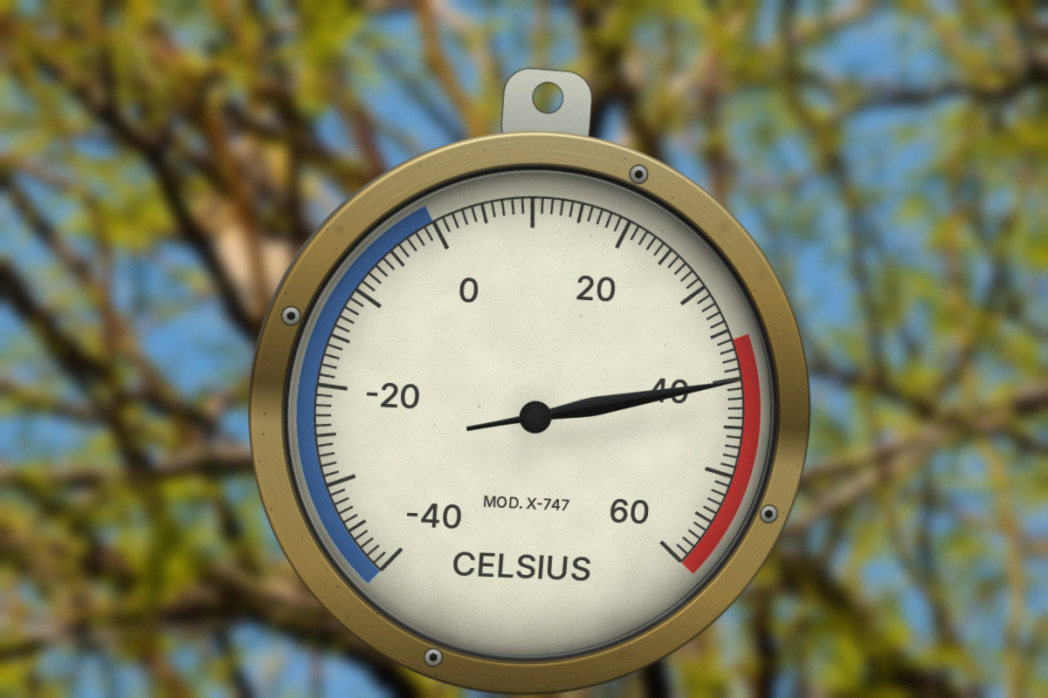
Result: 40; °C
